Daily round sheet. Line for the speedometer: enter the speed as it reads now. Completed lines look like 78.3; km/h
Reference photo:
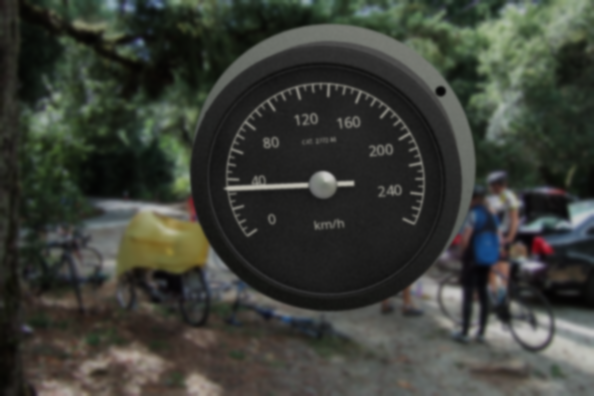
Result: 35; km/h
